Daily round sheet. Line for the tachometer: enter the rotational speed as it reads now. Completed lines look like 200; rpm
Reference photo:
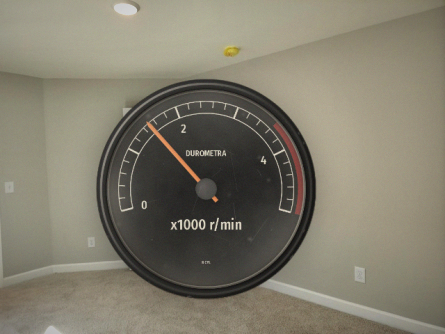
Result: 1500; rpm
